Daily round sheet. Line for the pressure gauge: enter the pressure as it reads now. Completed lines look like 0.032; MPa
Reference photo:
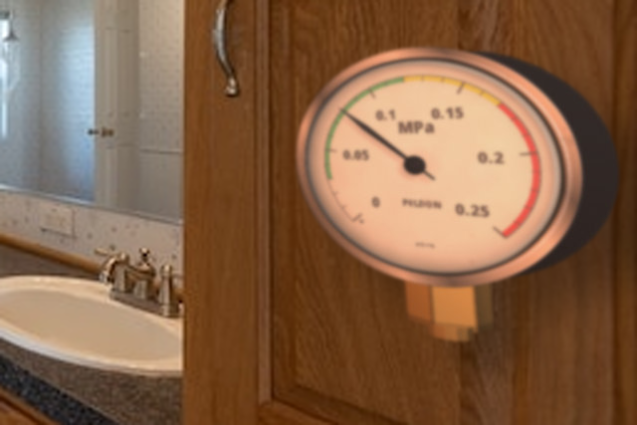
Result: 0.08; MPa
